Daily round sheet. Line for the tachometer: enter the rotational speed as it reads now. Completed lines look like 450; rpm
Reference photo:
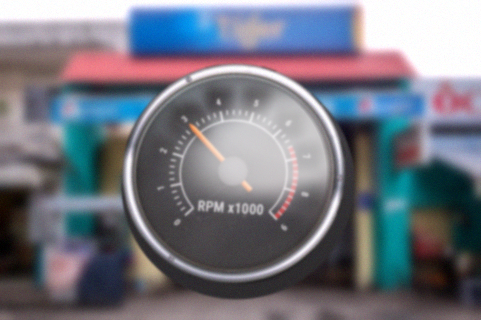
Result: 3000; rpm
